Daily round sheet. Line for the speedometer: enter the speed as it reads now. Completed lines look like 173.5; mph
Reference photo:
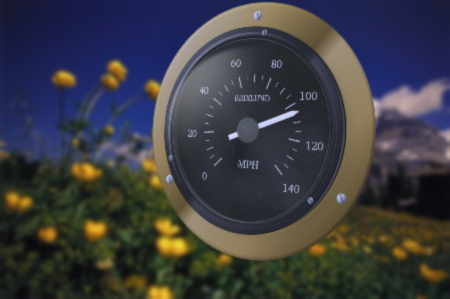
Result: 105; mph
